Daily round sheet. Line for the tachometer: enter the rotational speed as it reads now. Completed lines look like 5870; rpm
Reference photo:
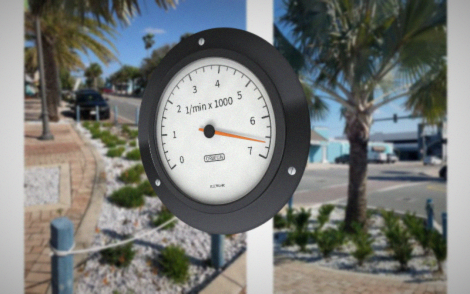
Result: 6625; rpm
